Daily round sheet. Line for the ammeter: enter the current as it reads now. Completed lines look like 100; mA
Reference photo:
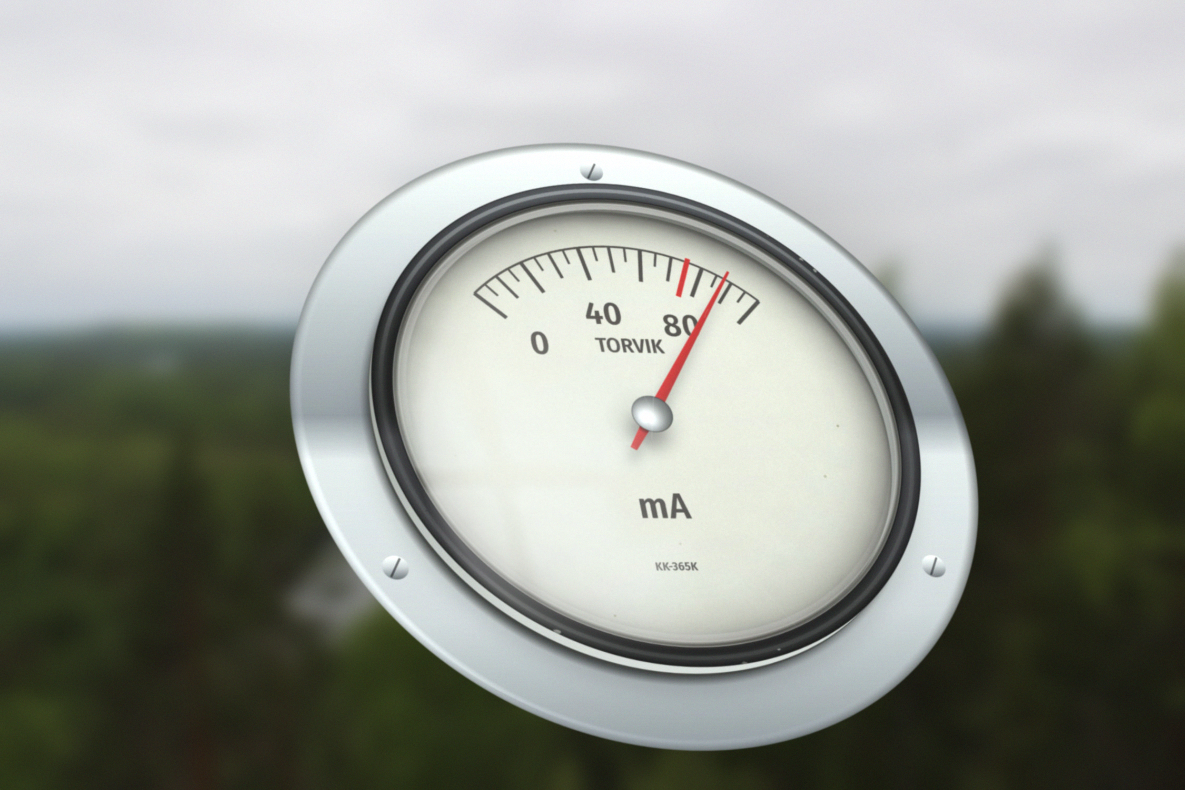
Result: 87.5; mA
